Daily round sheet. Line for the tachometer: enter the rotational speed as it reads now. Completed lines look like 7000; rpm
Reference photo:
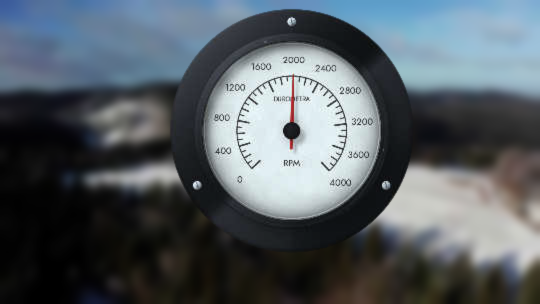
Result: 2000; rpm
